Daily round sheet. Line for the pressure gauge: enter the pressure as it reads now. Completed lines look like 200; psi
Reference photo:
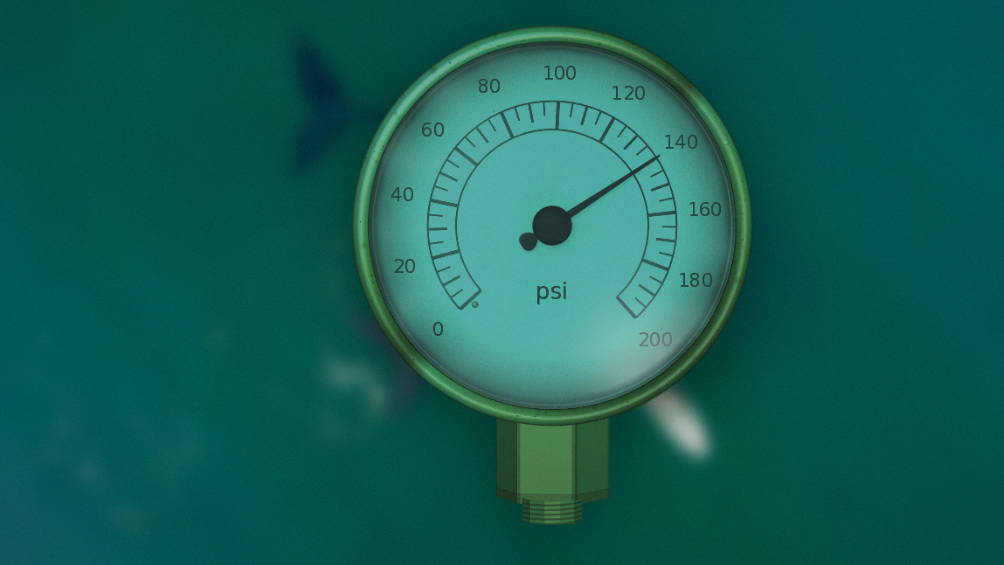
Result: 140; psi
